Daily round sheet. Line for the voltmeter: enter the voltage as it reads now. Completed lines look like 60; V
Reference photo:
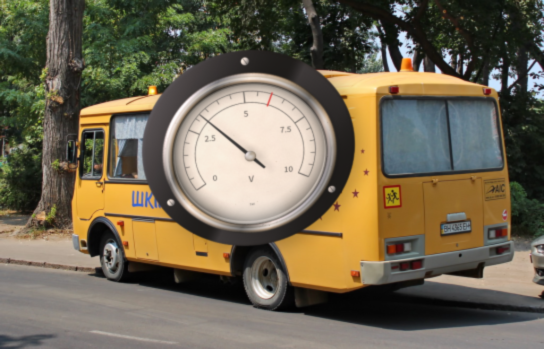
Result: 3.25; V
